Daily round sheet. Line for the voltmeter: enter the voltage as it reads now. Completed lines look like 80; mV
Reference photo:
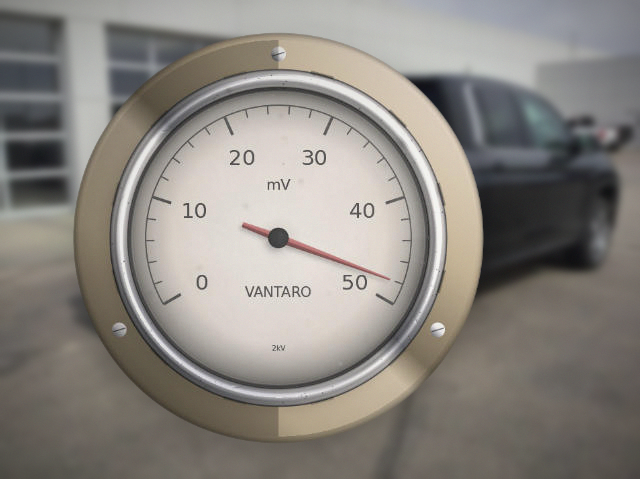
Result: 48; mV
